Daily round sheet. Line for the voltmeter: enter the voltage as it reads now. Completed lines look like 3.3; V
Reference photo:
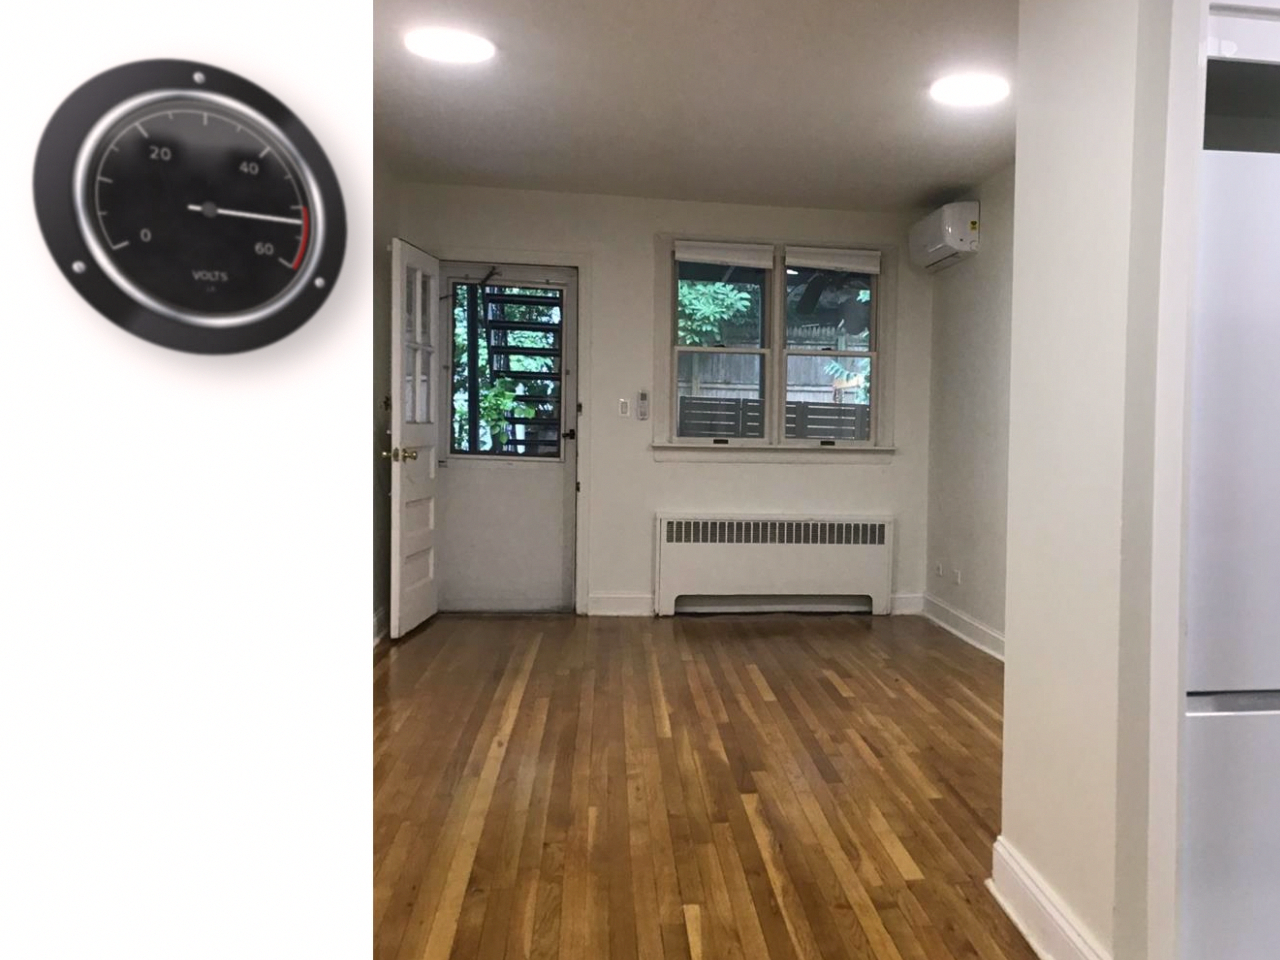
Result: 52.5; V
